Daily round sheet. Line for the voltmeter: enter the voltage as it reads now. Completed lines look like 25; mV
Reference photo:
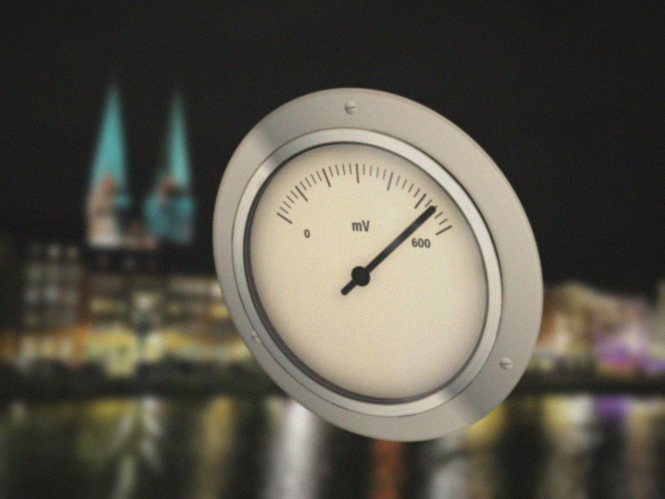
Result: 540; mV
